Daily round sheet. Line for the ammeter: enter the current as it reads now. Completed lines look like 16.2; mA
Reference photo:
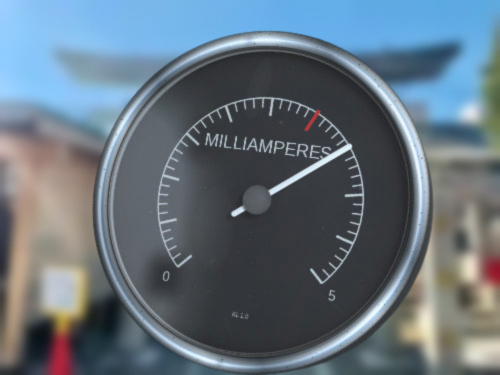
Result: 3.5; mA
